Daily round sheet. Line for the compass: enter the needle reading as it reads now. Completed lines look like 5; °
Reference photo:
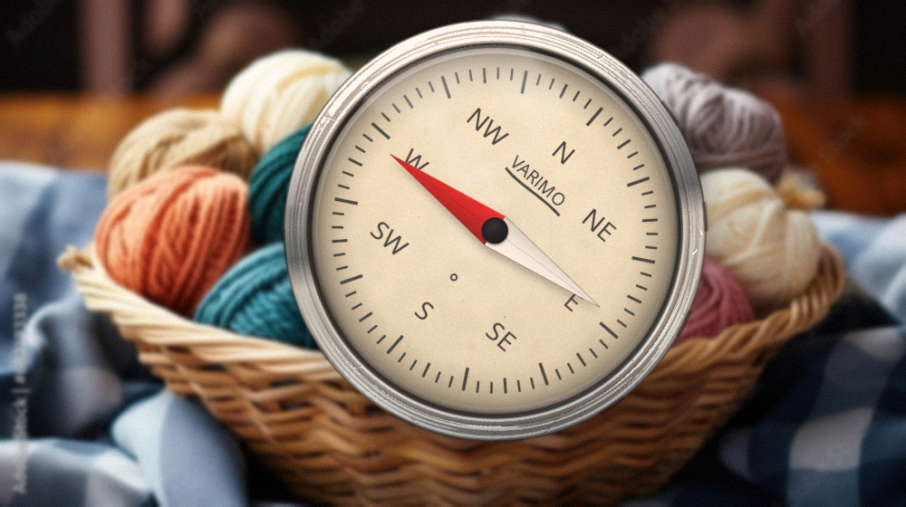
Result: 265; °
